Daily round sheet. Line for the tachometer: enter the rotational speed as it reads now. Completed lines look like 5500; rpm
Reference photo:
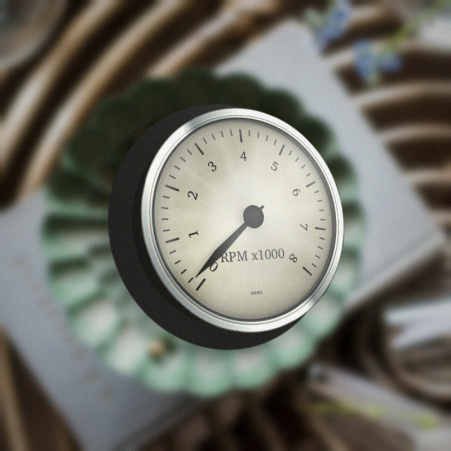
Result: 200; rpm
